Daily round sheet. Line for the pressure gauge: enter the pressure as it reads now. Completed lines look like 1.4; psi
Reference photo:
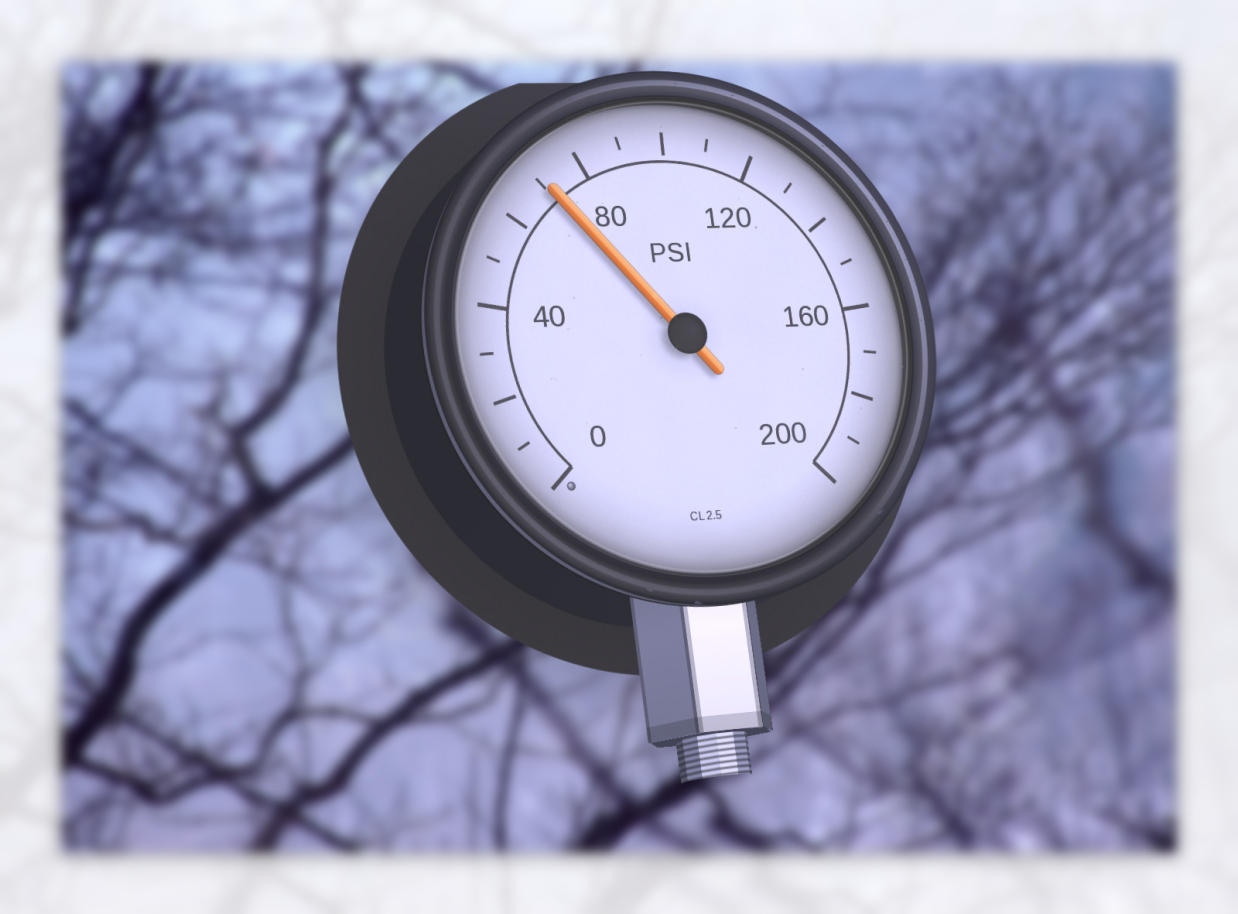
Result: 70; psi
